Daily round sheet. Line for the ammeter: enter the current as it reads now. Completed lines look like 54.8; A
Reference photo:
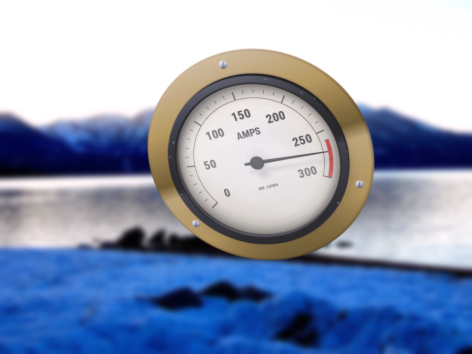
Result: 270; A
